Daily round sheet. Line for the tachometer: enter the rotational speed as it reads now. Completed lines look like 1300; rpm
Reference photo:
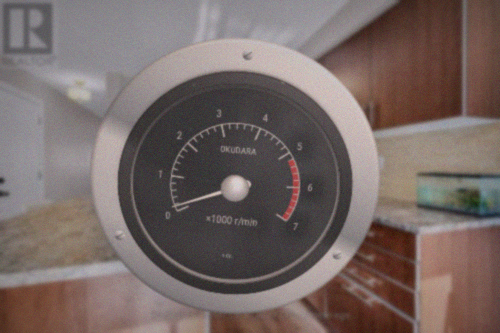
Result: 200; rpm
